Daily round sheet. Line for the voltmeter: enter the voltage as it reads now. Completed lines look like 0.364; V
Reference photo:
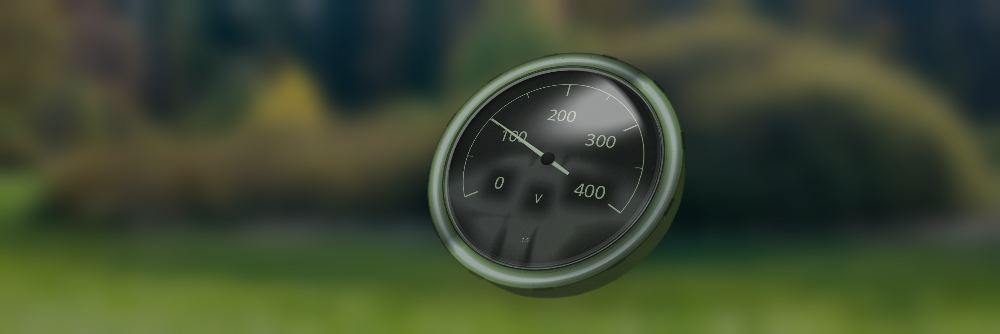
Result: 100; V
